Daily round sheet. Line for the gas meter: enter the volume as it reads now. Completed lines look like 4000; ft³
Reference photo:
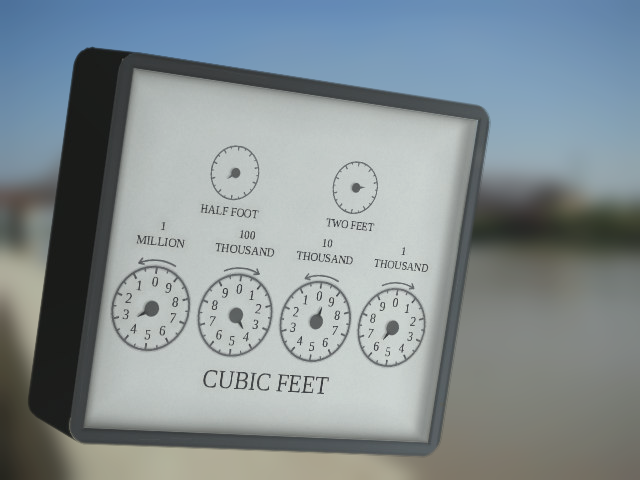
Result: 339600; ft³
